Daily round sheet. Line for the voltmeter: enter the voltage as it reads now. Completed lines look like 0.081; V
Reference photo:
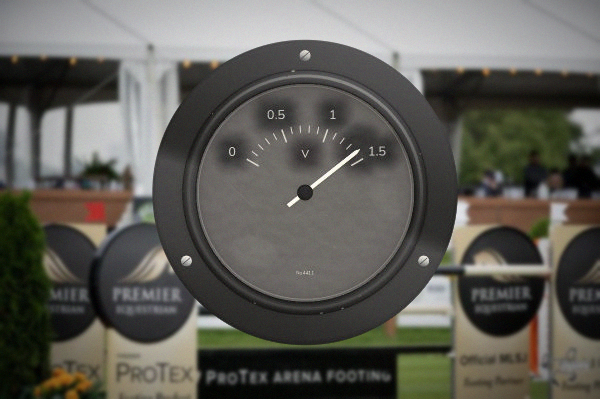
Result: 1.4; V
